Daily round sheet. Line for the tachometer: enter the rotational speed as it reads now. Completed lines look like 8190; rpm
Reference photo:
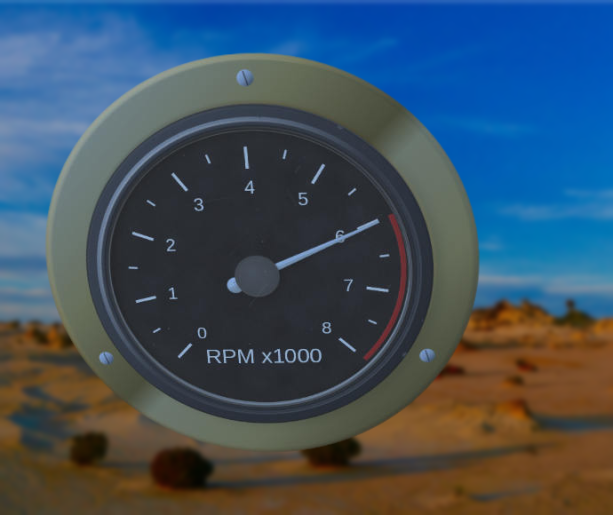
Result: 6000; rpm
